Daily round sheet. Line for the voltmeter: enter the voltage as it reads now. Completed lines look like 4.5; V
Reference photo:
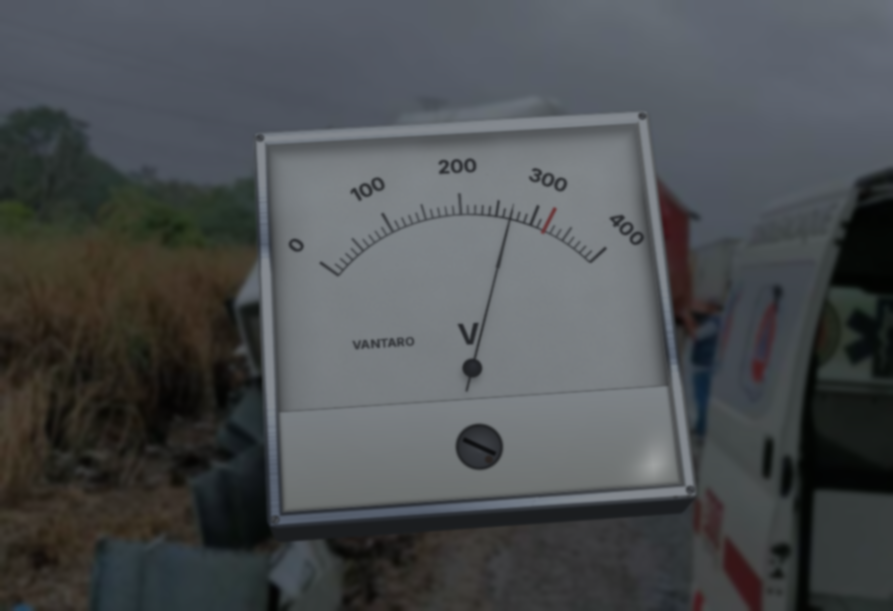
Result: 270; V
